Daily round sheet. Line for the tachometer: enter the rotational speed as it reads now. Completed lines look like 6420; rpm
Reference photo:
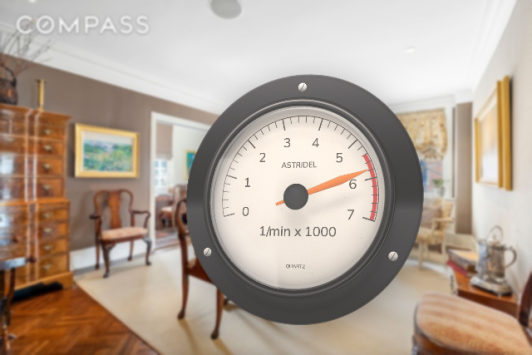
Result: 5800; rpm
